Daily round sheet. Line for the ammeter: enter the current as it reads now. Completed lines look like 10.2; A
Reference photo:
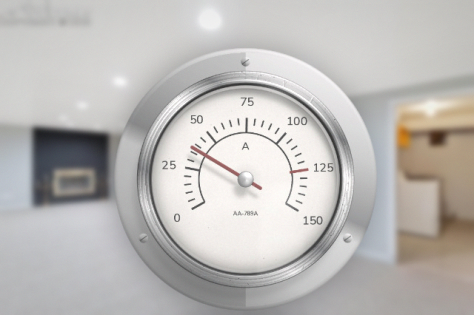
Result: 37.5; A
